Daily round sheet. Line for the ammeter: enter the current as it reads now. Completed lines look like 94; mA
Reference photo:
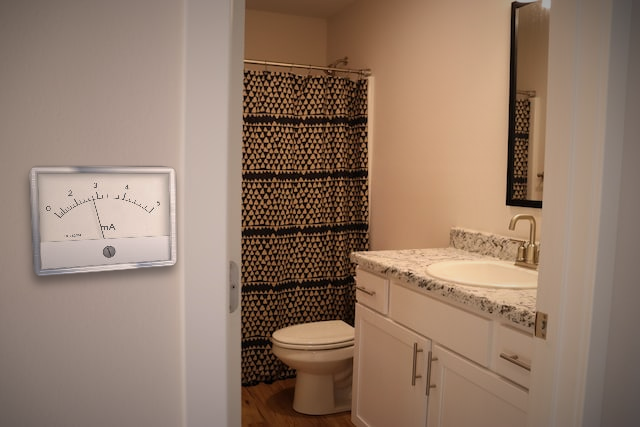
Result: 2.8; mA
